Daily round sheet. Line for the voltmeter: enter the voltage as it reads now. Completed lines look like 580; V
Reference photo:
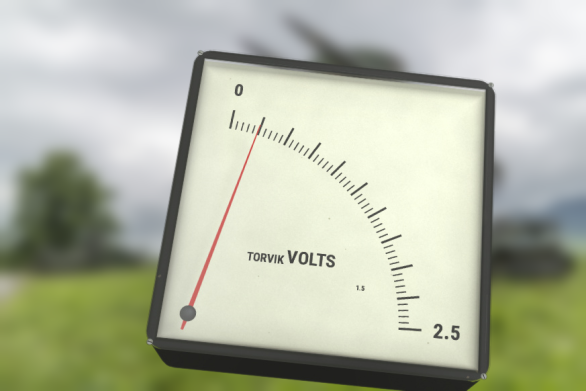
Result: 0.25; V
